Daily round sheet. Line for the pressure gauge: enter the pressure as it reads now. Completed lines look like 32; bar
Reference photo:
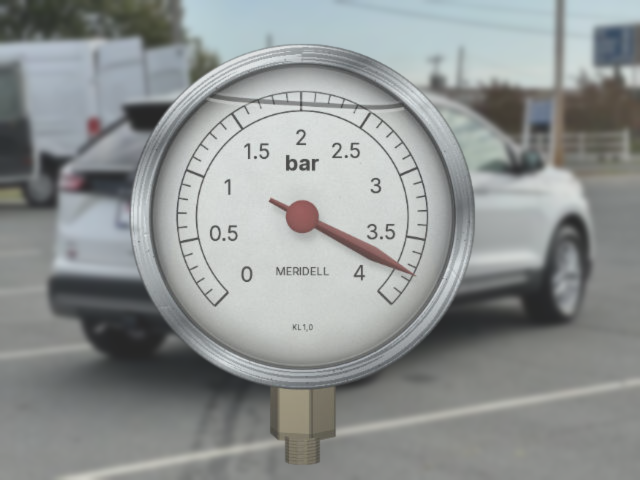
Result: 3.75; bar
